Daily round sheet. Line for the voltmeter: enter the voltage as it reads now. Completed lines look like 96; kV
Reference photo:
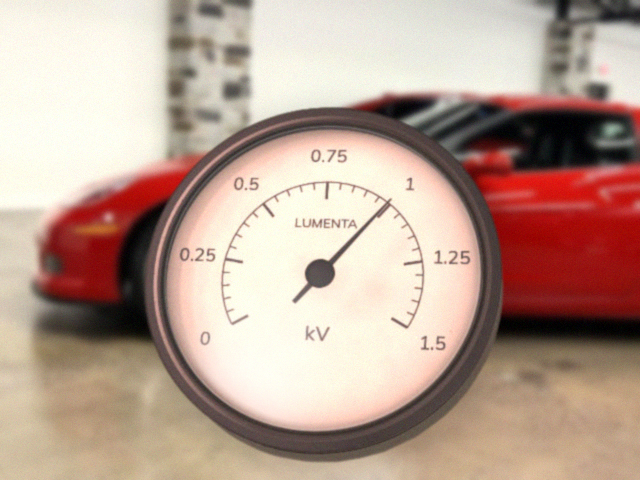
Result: 1; kV
